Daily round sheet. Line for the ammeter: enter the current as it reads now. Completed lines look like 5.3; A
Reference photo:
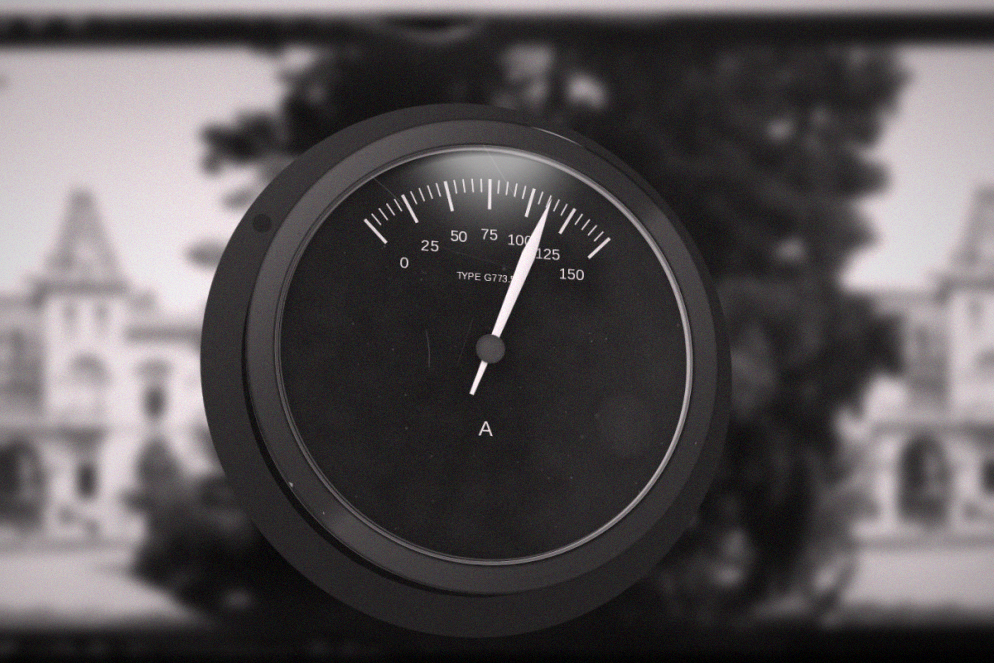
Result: 110; A
